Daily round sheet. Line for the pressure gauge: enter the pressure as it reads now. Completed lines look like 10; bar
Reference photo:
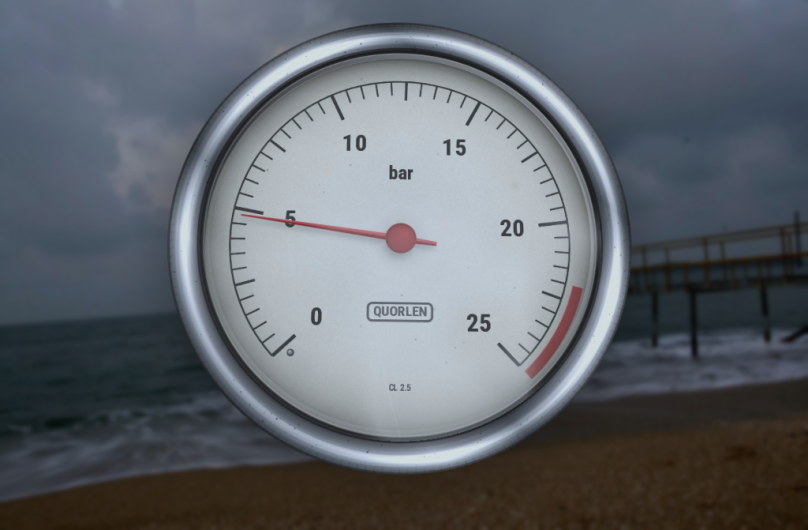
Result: 4.75; bar
